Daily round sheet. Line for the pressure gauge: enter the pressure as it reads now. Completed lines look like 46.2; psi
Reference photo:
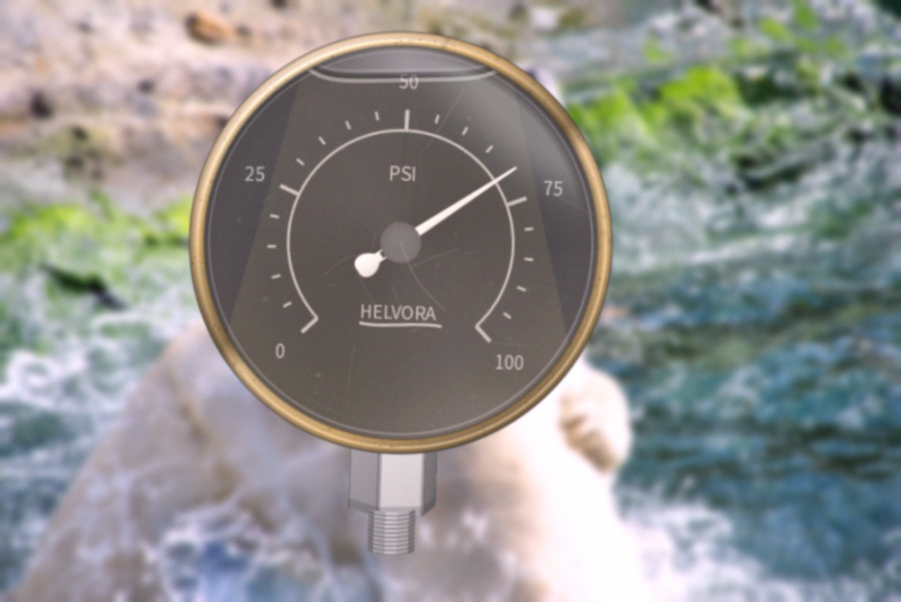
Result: 70; psi
